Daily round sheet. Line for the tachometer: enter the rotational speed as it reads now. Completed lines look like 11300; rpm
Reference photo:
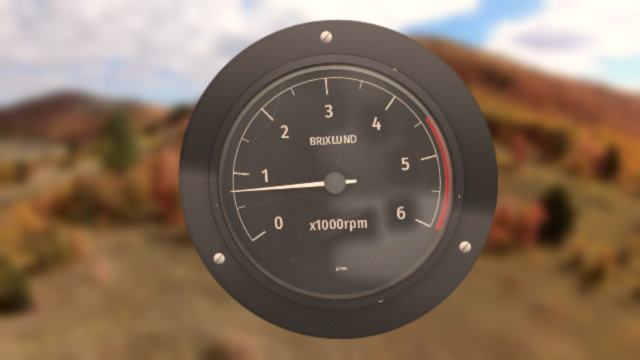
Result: 750; rpm
